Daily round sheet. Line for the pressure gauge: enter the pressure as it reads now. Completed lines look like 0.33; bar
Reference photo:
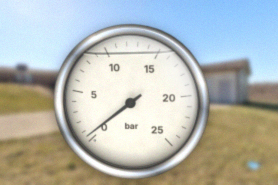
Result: 0.5; bar
